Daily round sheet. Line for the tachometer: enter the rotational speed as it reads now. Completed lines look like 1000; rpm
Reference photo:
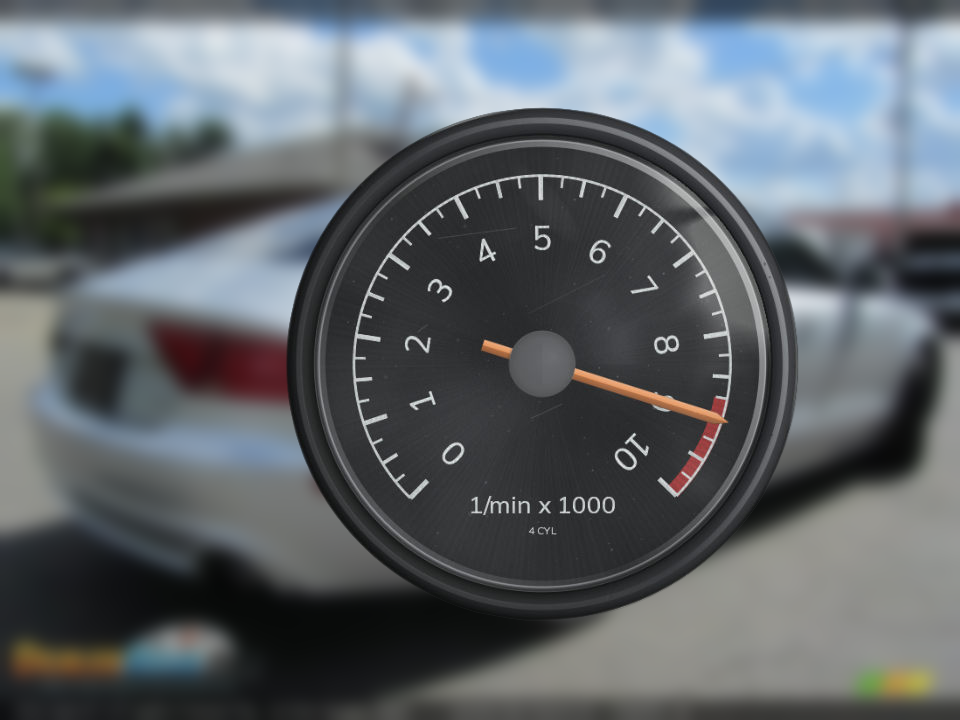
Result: 9000; rpm
